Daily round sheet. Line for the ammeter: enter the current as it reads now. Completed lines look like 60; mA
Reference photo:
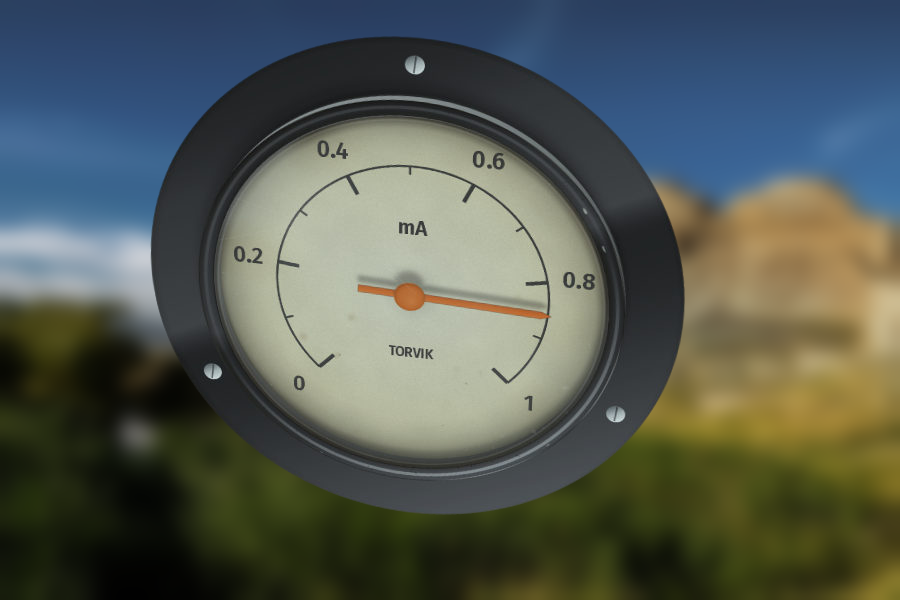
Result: 0.85; mA
